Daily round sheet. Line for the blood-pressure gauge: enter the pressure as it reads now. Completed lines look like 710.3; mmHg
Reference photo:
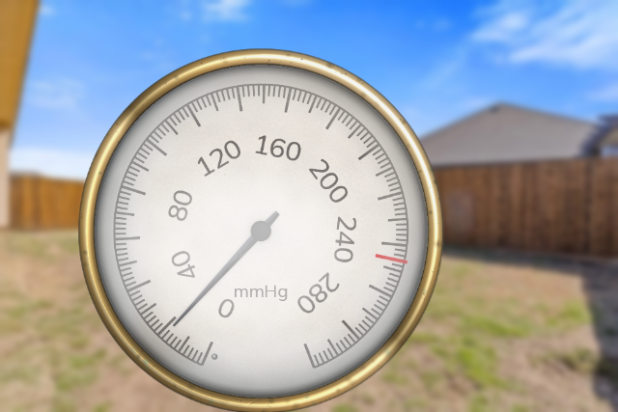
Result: 18; mmHg
